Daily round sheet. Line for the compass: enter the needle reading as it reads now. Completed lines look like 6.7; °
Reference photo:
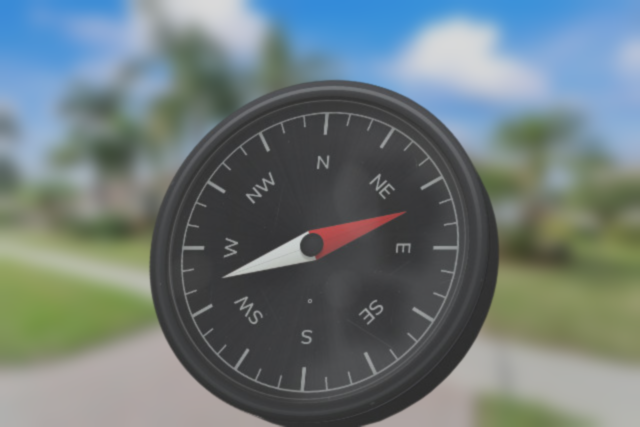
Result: 70; °
